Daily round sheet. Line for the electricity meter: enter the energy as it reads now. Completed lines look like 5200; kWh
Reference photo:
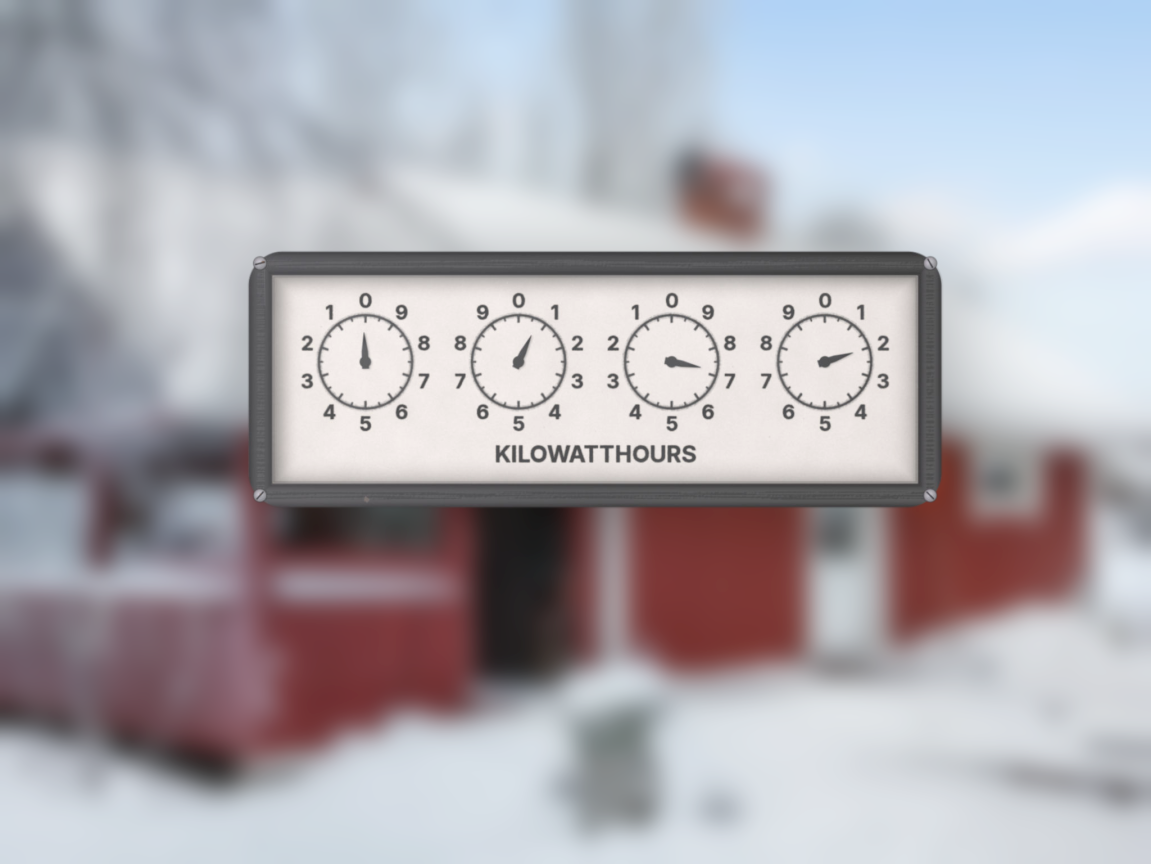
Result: 72; kWh
